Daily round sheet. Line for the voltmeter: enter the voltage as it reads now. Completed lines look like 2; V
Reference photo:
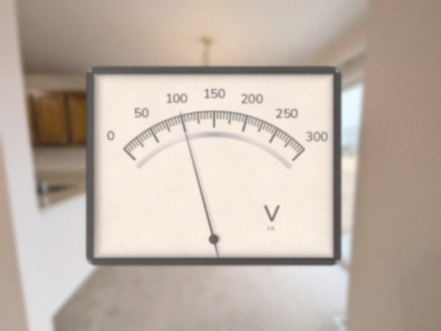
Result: 100; V
